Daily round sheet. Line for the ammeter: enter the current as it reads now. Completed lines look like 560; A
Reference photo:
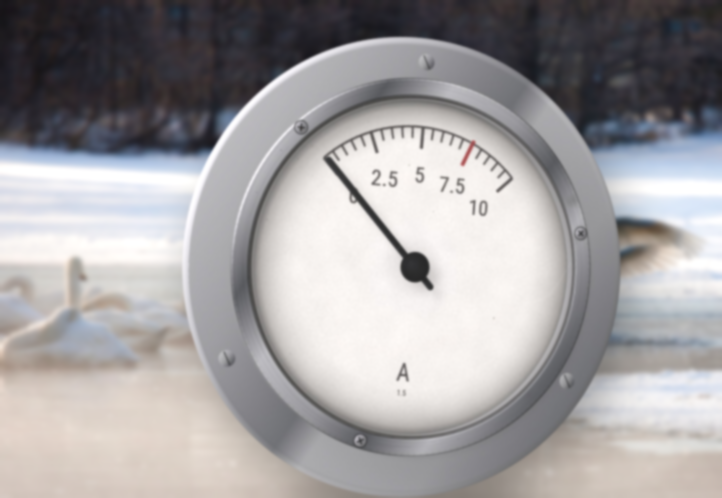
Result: 0; A
